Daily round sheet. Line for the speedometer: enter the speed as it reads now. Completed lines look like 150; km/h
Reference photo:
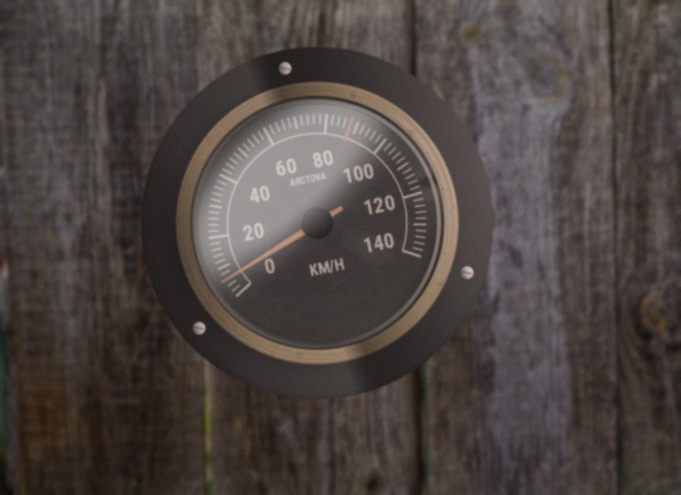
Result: 6; km/h
